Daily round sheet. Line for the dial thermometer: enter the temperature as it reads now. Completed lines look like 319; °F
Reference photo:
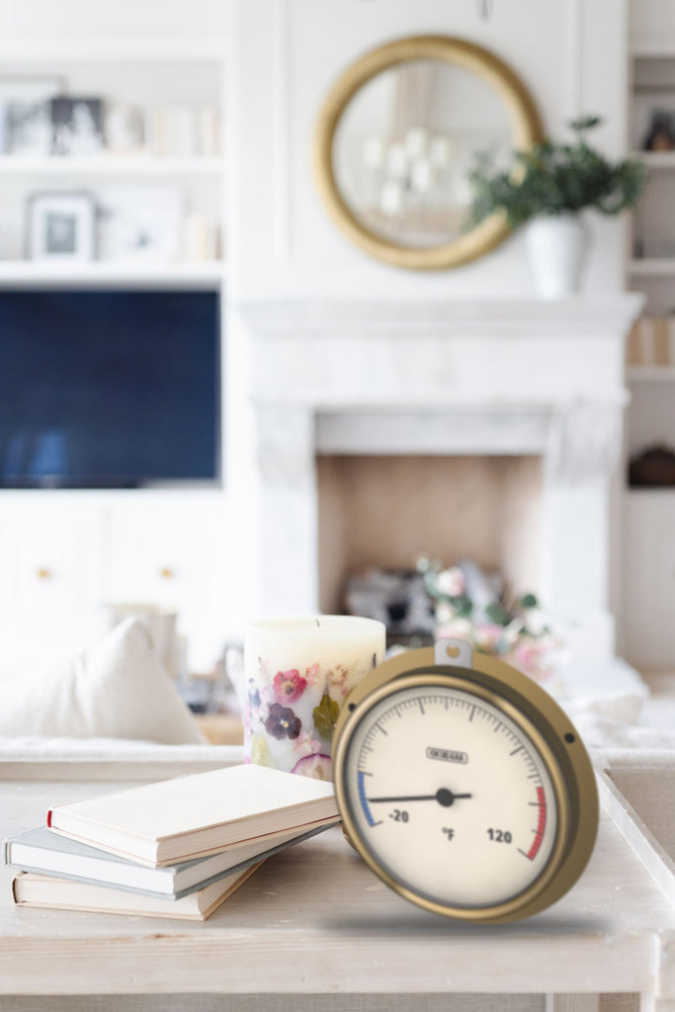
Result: -10; °F
